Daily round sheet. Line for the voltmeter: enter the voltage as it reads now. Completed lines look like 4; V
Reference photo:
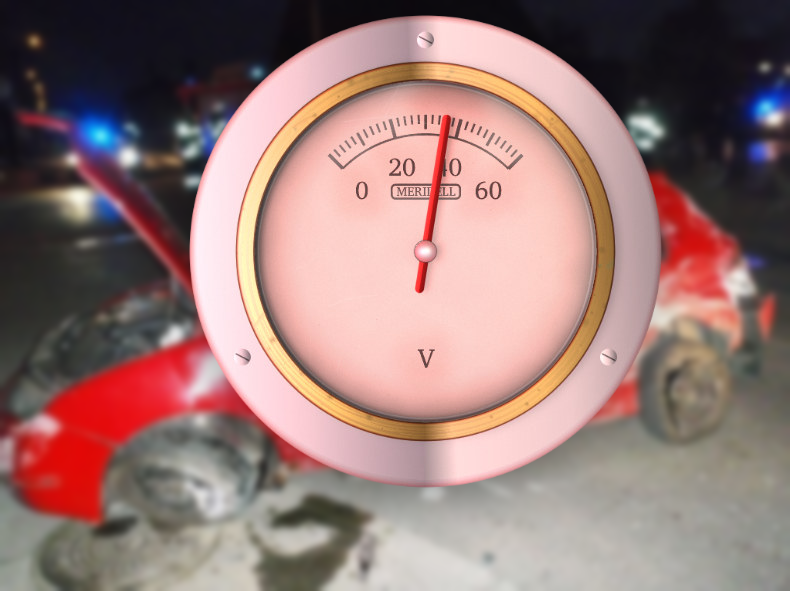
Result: 36; V
